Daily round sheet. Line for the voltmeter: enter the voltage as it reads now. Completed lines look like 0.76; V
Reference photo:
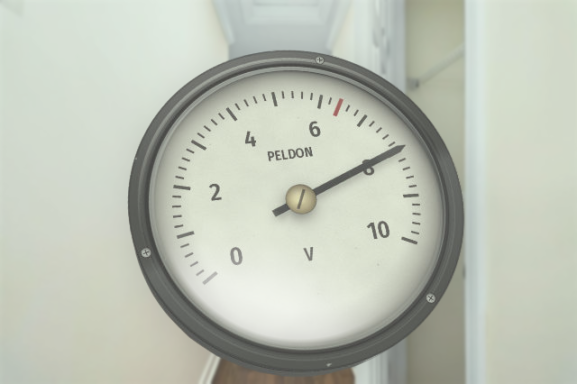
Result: 8; V
